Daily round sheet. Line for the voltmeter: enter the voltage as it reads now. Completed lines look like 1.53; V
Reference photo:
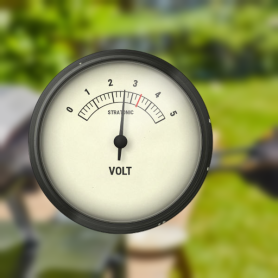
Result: 2.6; V
